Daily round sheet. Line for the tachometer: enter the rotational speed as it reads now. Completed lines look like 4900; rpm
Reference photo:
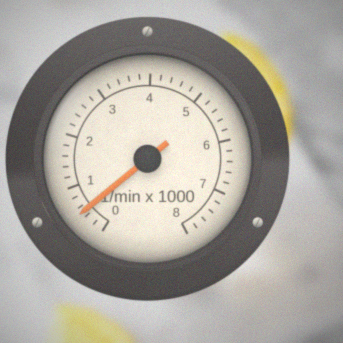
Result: 500; rpm
